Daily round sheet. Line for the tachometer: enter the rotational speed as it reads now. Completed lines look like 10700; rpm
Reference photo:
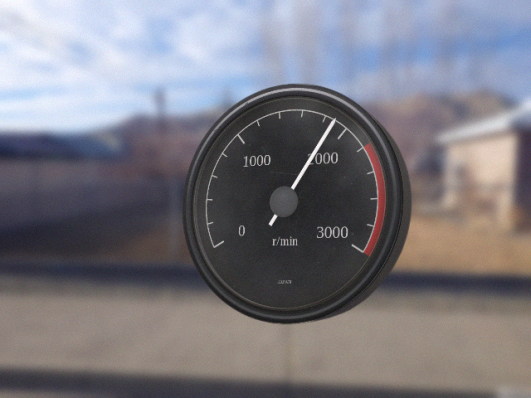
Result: 1900; rpm
